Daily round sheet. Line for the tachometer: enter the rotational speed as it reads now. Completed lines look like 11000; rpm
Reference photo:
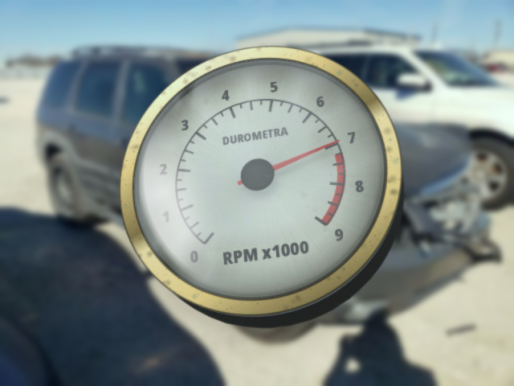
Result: 7000; rpm
